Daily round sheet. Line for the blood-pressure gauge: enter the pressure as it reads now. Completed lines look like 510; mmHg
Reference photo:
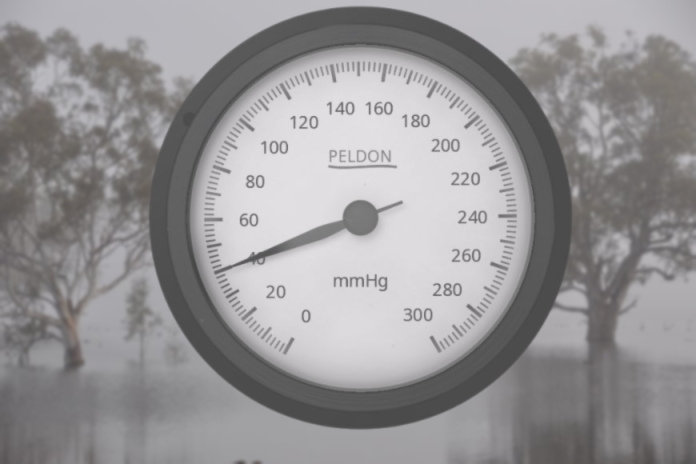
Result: 40; mmHg
